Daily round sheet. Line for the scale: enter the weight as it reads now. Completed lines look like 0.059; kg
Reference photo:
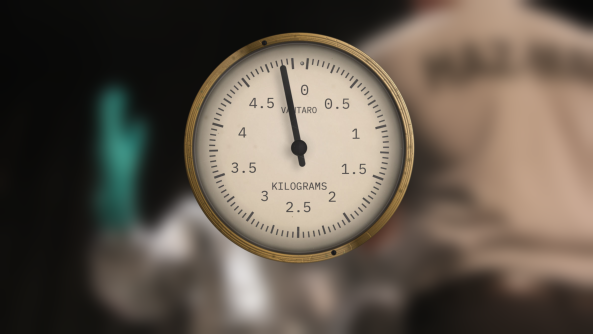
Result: 4.9; kg
